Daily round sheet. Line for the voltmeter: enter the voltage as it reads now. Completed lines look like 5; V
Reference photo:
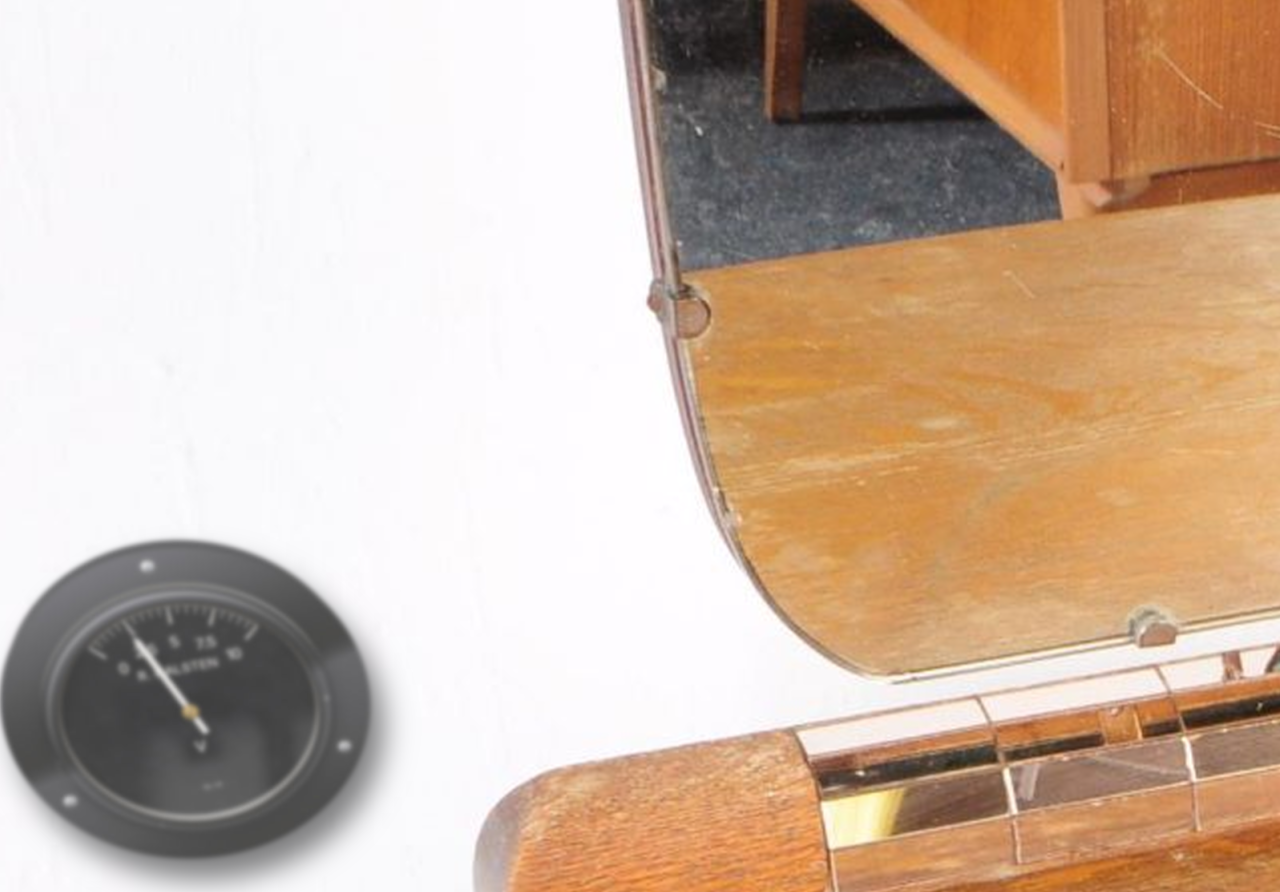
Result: 2.5; V
